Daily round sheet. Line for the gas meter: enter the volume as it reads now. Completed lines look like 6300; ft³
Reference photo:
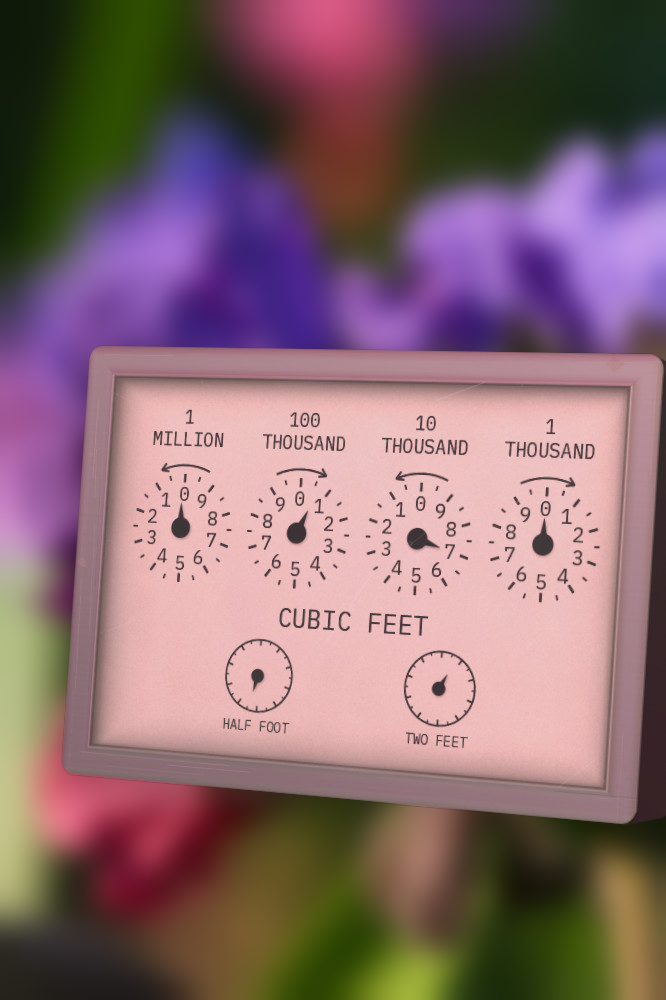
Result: 7000; ft³
